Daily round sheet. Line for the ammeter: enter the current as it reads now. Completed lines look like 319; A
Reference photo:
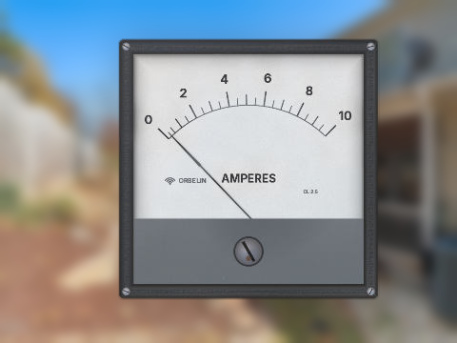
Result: 0.25; A
